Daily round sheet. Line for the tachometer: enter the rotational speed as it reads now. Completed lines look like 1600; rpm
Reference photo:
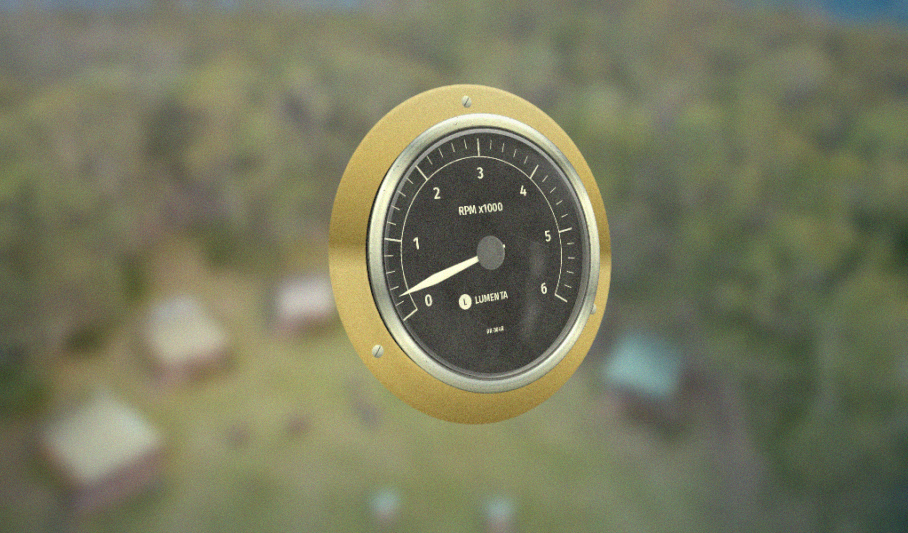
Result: 300; rpm
